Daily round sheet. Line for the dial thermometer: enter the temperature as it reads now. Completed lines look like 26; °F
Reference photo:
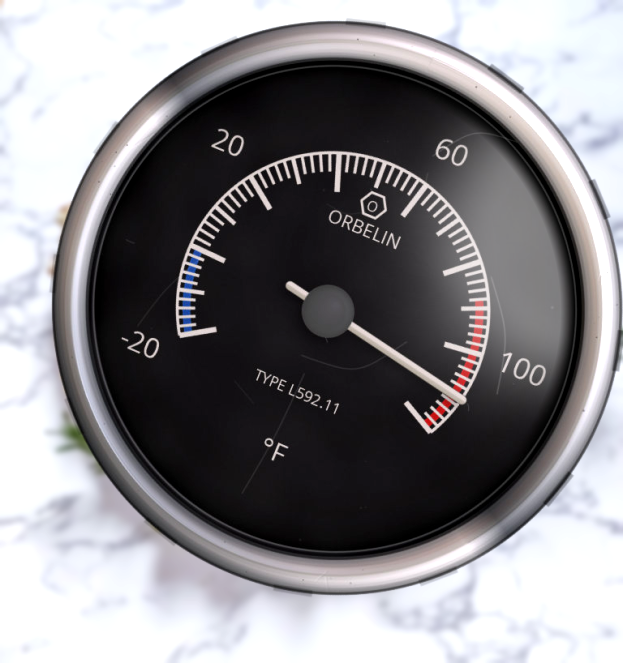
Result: 110; °F
